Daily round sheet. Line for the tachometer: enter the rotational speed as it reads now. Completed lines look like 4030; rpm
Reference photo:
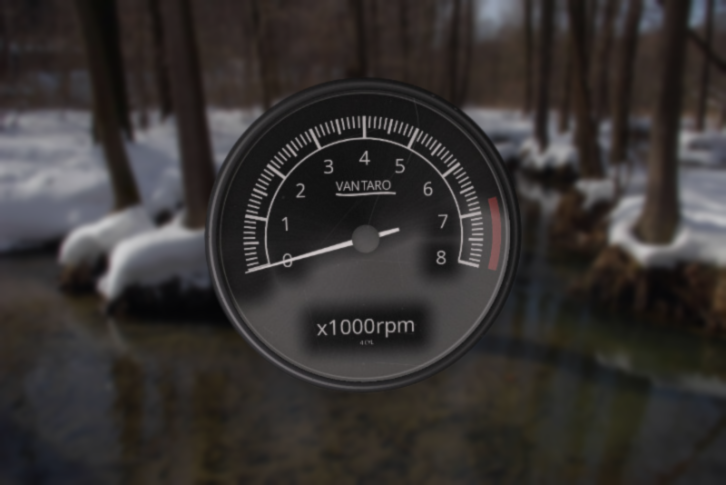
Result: 0; rpm
